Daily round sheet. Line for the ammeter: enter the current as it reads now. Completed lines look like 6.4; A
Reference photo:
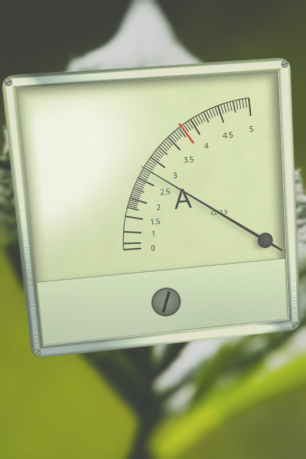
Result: 2.75; A
